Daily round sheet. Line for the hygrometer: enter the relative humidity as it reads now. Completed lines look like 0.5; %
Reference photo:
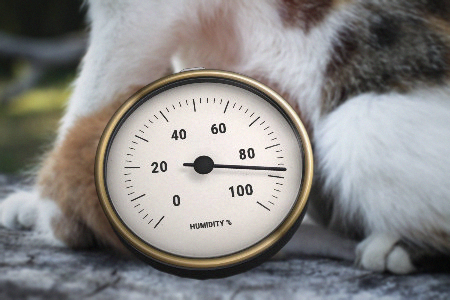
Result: 88; %
